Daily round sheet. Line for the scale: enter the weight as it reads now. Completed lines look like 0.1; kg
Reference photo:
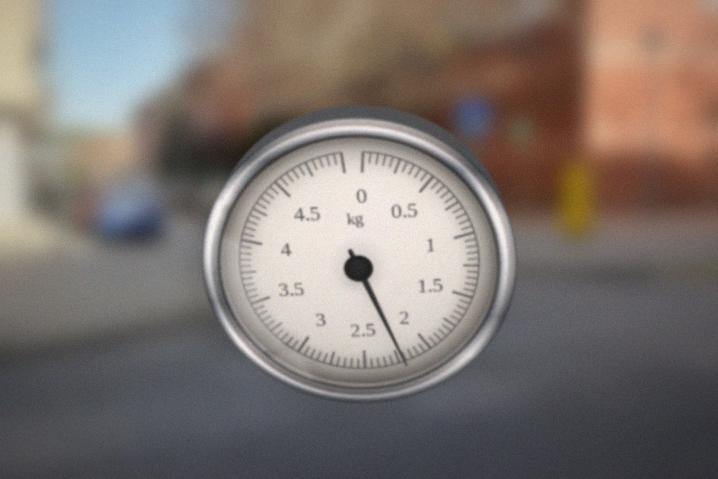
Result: 2.2; kg
